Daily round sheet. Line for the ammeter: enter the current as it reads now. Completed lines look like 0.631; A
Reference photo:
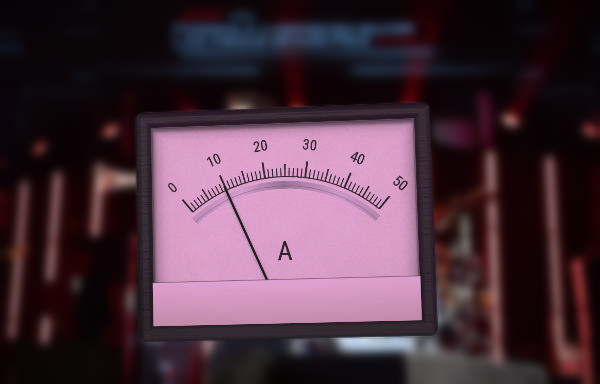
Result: 10; A
